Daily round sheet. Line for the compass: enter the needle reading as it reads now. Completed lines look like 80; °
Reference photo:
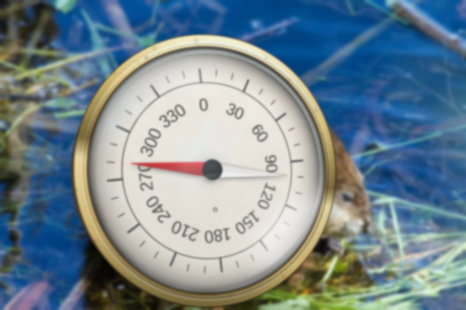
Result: 280; °
